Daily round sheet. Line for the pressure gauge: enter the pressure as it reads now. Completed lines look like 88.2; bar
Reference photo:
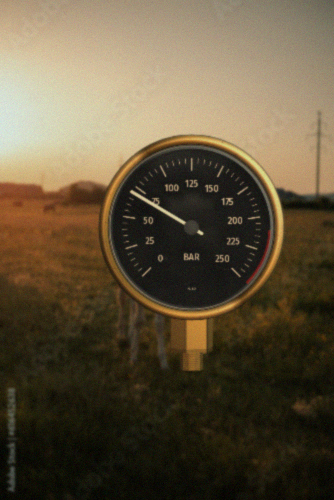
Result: 70; bar
